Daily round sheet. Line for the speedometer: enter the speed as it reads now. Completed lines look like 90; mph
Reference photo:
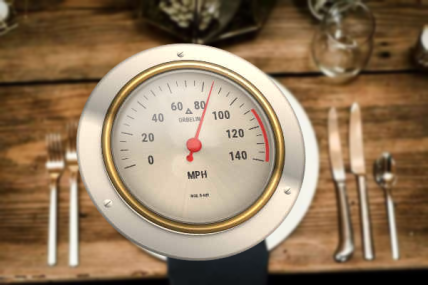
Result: 85; mph
